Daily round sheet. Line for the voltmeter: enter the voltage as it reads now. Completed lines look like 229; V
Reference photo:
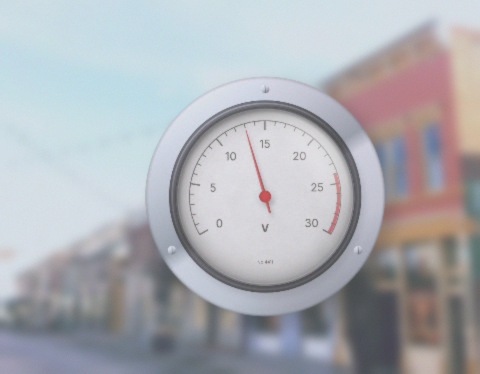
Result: 13; V
